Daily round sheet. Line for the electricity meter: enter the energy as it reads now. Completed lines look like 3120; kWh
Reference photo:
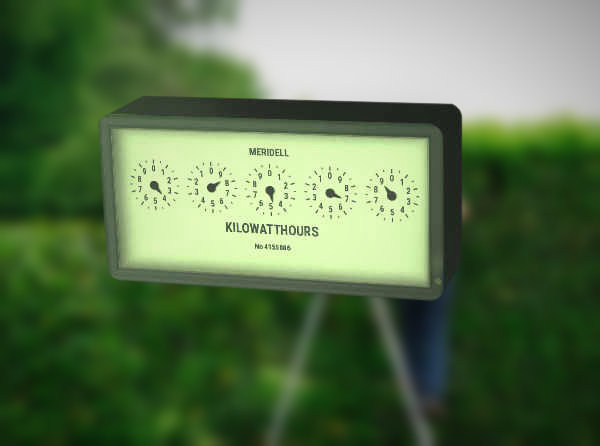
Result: 38469; kWh
